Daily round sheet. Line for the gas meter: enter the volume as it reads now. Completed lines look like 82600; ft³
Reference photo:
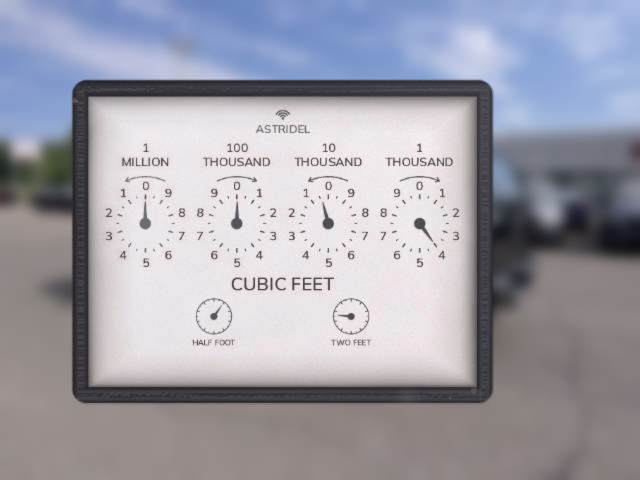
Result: 400; ft³
